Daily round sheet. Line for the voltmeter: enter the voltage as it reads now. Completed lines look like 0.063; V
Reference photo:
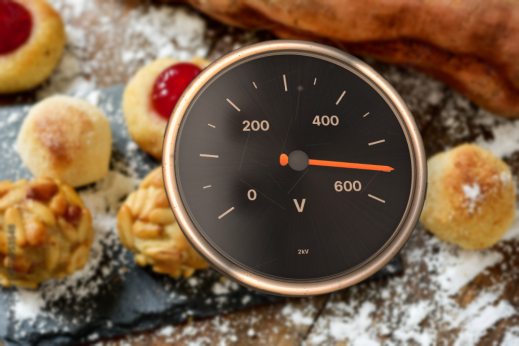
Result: 550; V
